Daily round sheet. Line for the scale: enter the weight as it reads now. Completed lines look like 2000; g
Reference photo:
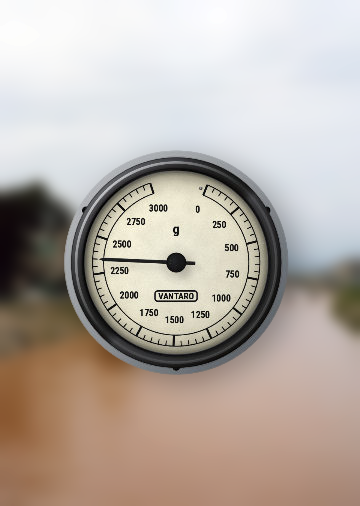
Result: 2350; g
